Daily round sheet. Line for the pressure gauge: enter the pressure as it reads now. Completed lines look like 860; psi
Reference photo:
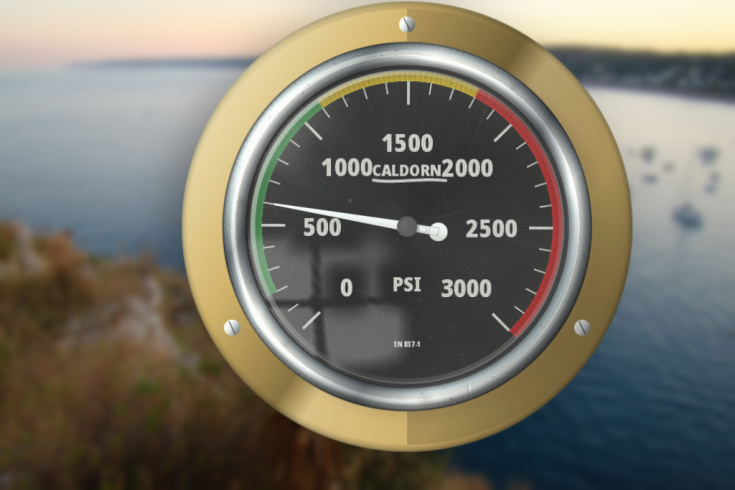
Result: 600; psi
